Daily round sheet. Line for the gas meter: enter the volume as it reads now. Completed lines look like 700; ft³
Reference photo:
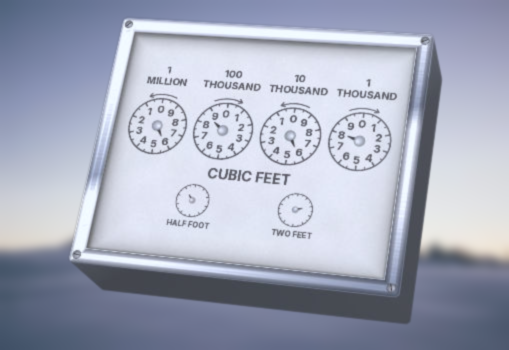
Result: 585800; ft³
